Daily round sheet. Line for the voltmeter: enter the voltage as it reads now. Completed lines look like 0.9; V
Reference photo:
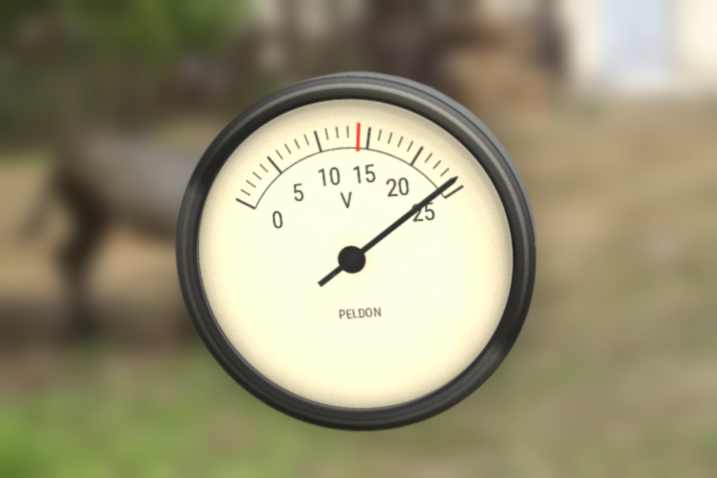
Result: 24; V
